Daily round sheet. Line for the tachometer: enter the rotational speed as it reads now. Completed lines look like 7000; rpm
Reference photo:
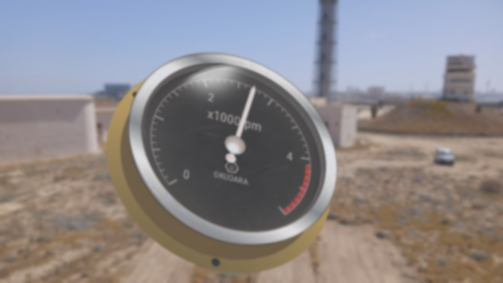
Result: 2700; rpm
